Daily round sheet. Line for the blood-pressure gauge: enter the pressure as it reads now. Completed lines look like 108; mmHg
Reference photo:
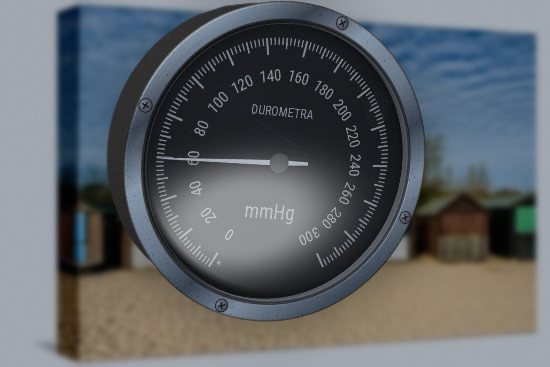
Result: 60; mmHg
